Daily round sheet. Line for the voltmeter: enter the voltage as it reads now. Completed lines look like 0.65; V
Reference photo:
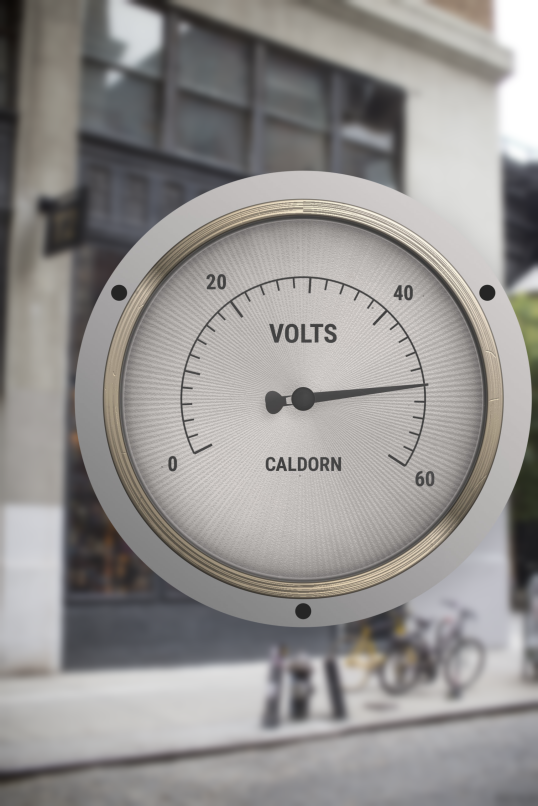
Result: 50; V
